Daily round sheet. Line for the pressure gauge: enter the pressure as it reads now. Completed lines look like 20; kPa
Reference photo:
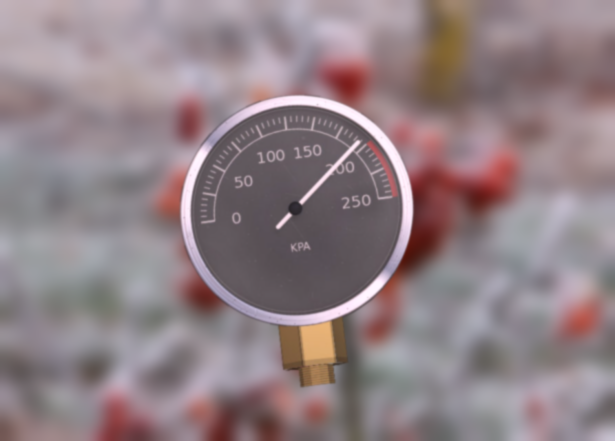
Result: 195; kPa
